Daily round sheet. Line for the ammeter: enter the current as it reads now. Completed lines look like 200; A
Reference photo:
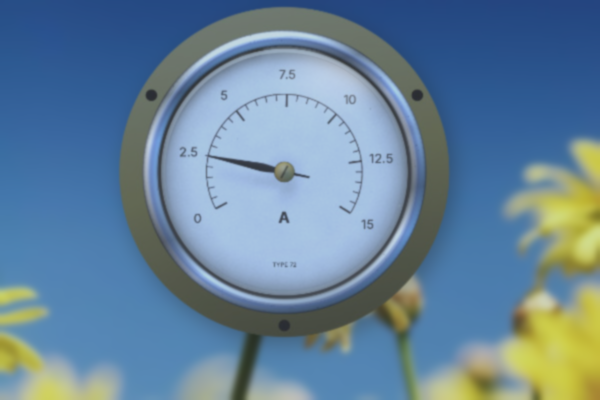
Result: 2.5; A
